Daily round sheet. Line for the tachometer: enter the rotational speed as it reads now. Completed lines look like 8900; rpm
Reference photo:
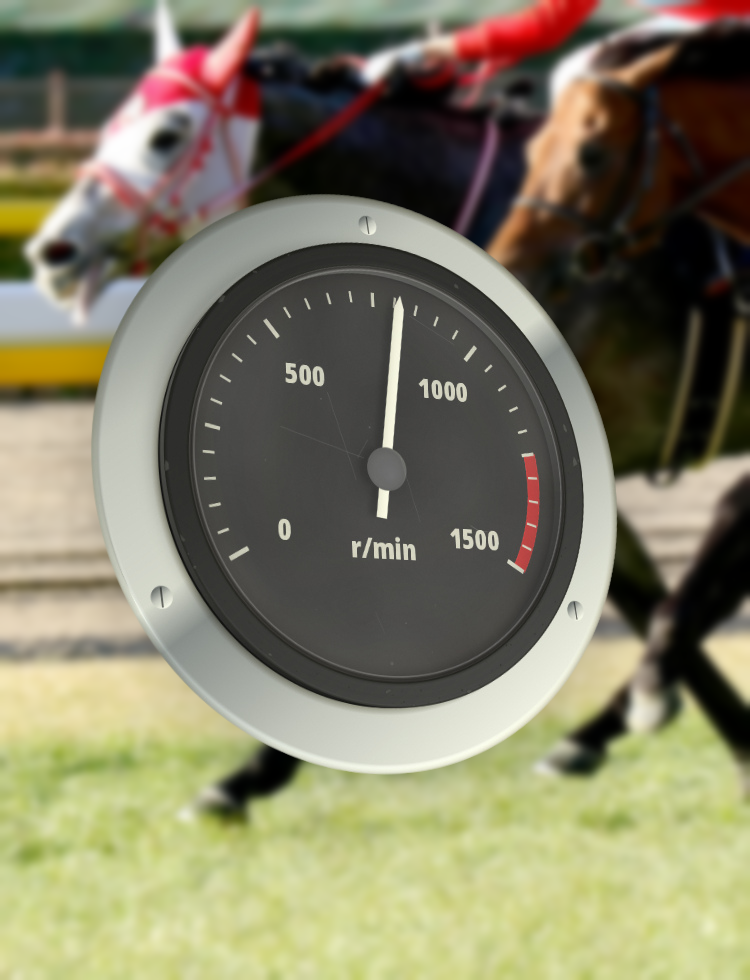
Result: 800; rpm
